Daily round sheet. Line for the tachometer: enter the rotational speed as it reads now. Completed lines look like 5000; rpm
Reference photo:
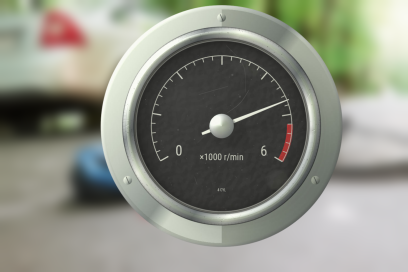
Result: 4700; rpm
